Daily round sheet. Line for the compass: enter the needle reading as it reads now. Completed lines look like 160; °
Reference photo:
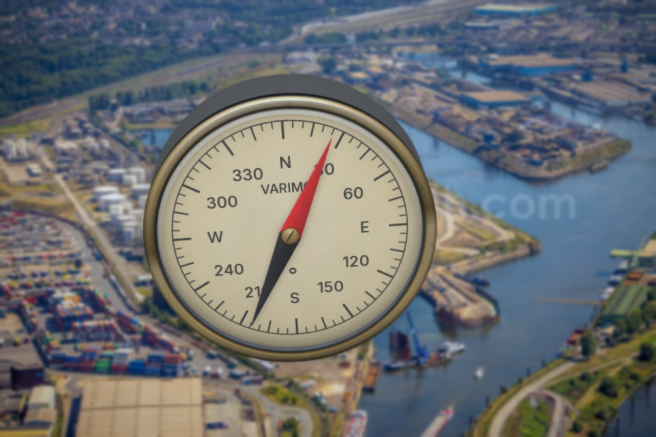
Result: 25; °
